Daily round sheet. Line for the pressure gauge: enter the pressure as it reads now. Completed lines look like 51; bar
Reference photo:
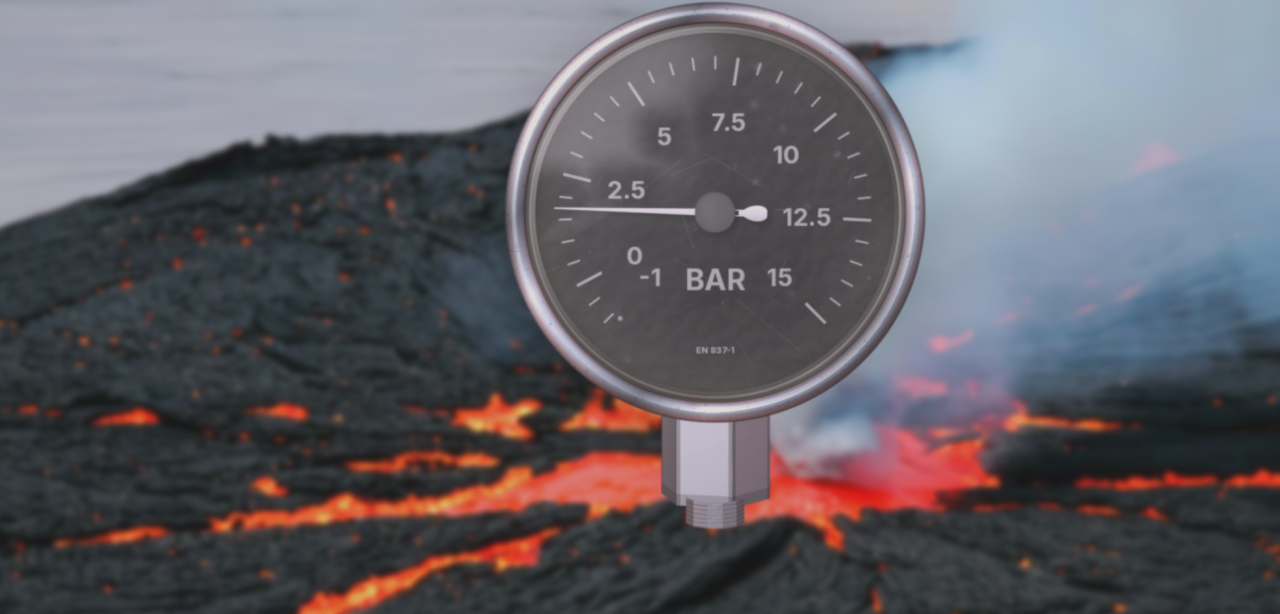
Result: 1.75; bar
